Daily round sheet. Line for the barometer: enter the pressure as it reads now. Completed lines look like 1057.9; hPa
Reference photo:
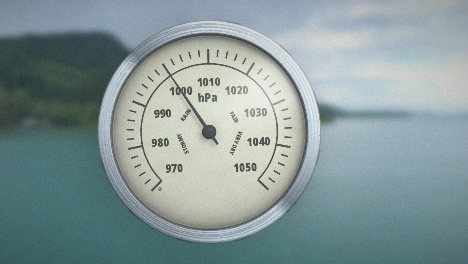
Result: 1000; hPa
